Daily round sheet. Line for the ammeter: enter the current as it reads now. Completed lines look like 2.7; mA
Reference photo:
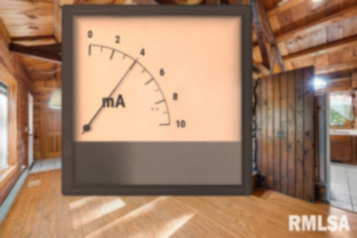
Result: 4; mA
